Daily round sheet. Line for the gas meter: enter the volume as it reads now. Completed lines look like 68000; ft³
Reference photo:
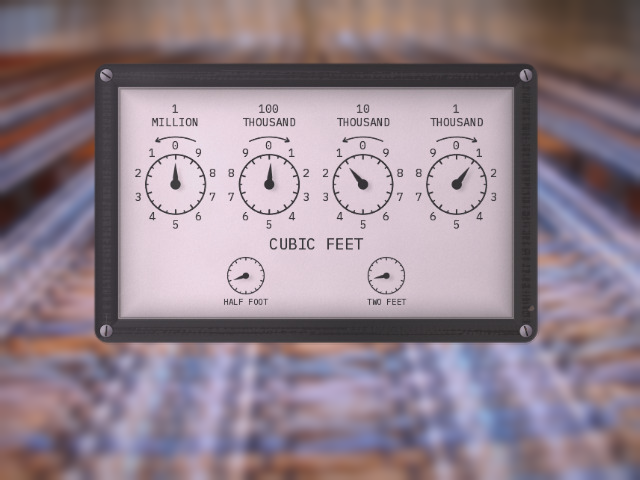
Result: 1100; ft³
